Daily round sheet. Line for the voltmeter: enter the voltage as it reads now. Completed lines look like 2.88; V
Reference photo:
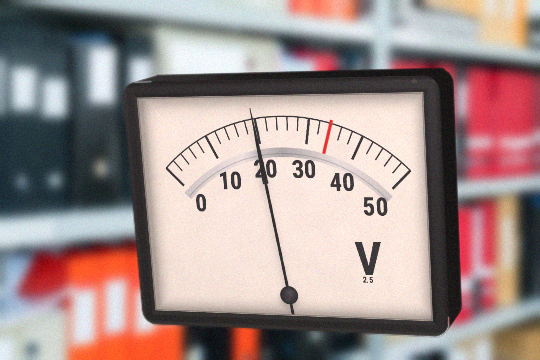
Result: 20; V
